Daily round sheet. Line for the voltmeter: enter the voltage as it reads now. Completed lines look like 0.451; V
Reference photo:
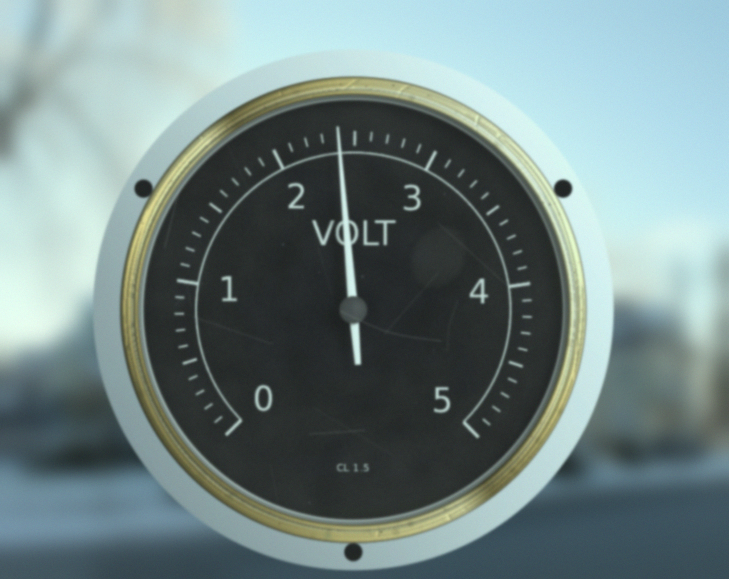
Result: 2.4; V
